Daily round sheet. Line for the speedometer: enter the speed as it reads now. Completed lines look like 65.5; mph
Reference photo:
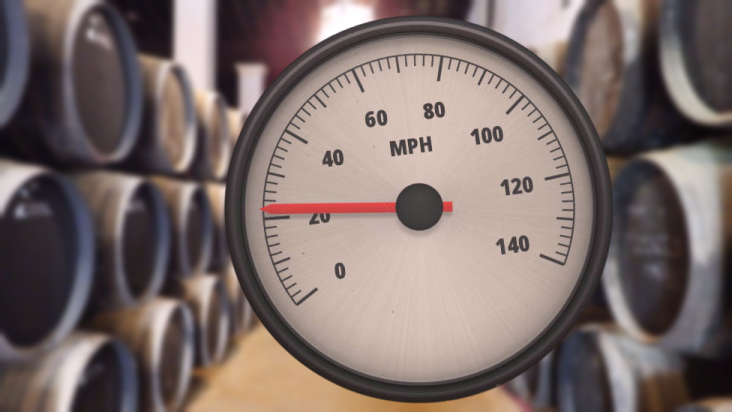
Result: 22; mph
